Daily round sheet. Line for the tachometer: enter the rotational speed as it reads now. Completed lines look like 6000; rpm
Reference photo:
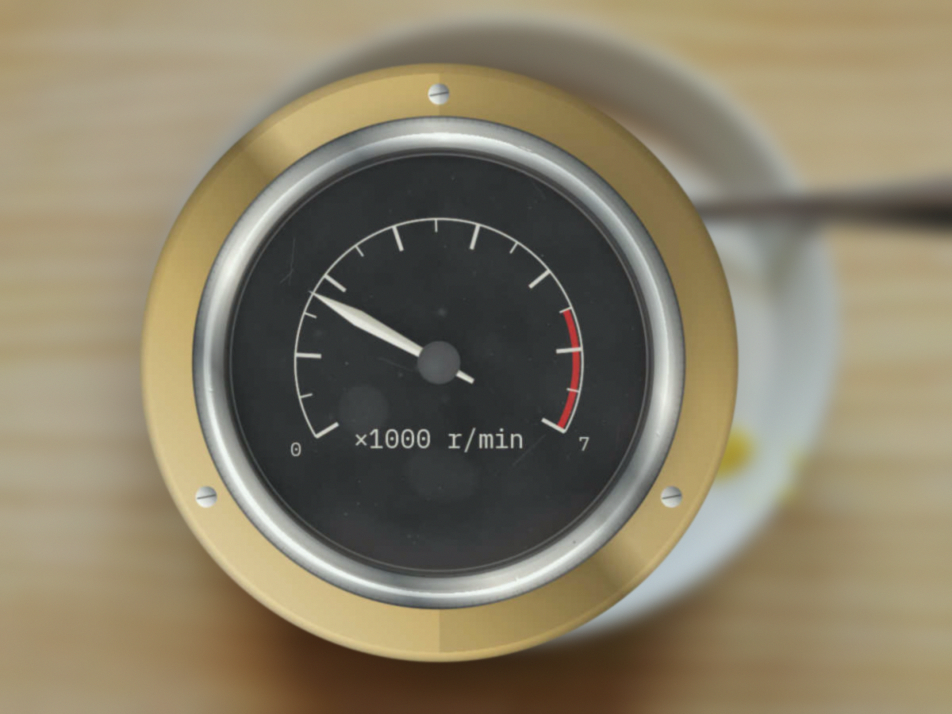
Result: 1750; rpm
